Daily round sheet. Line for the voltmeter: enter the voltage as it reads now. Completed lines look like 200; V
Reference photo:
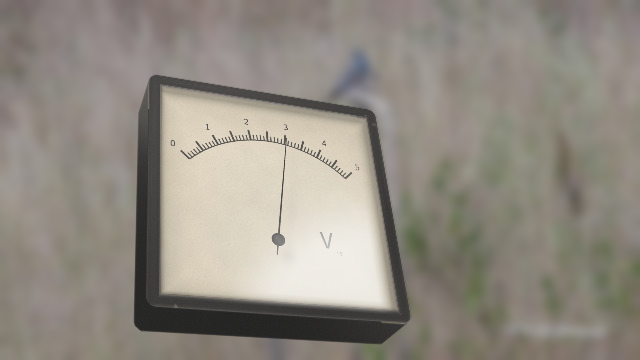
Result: 3; V
